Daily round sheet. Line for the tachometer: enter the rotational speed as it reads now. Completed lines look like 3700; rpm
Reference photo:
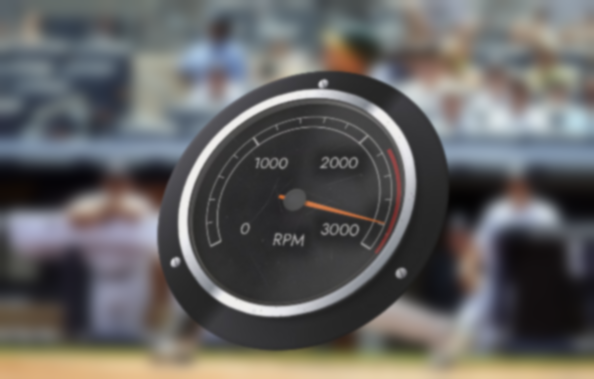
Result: 2800; rpm
